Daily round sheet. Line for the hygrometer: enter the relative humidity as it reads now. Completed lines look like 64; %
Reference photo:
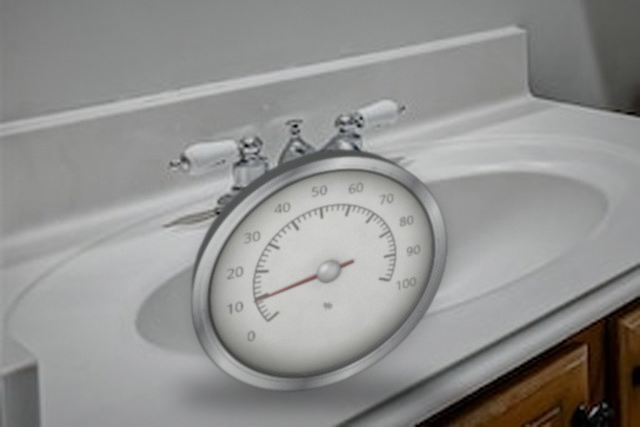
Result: 10; %
